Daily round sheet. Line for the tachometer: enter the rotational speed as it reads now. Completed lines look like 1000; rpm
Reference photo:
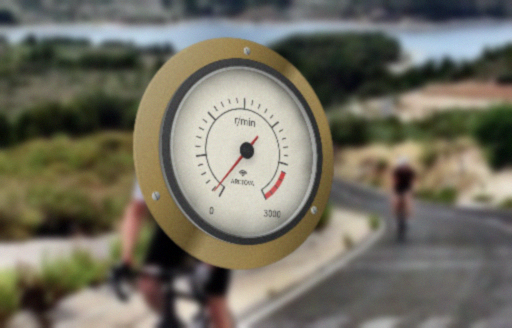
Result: 100; rpm
